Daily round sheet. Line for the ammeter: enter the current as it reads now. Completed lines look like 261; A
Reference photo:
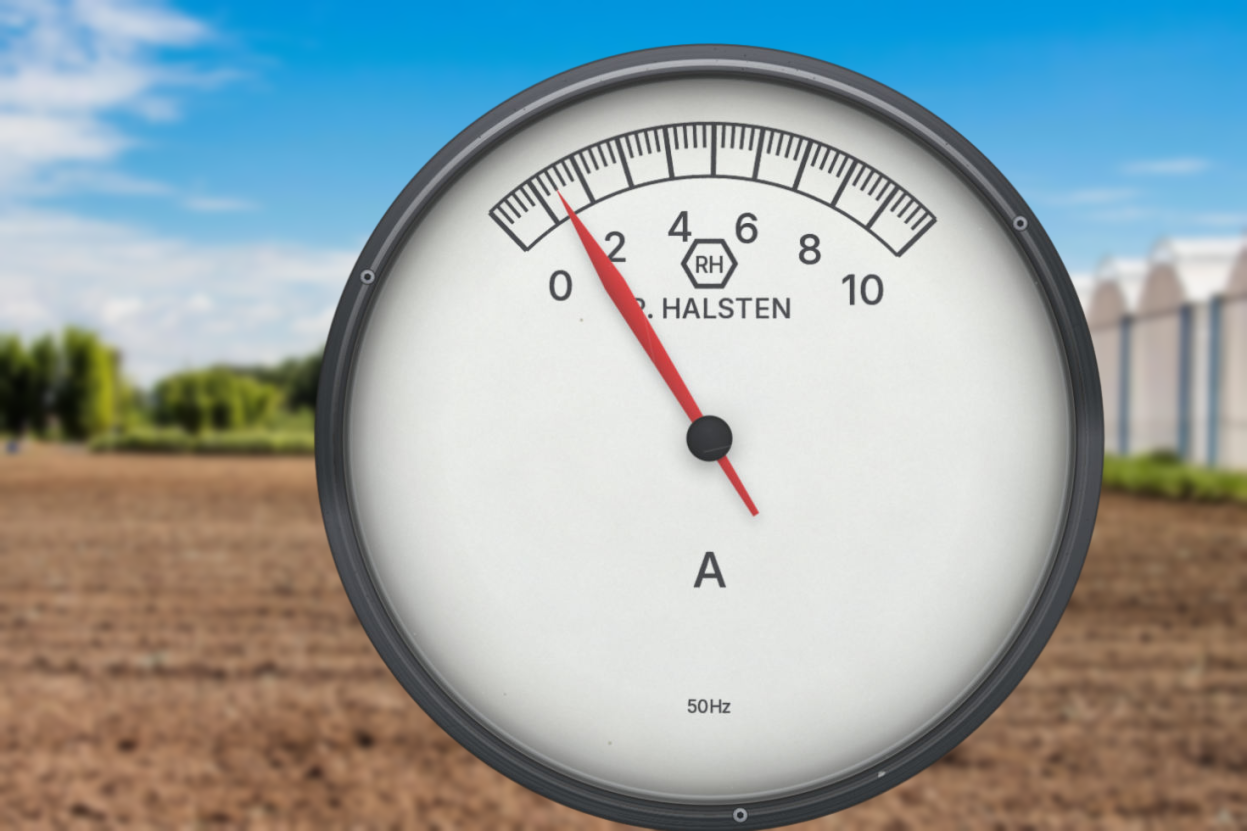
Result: 1.4; A
